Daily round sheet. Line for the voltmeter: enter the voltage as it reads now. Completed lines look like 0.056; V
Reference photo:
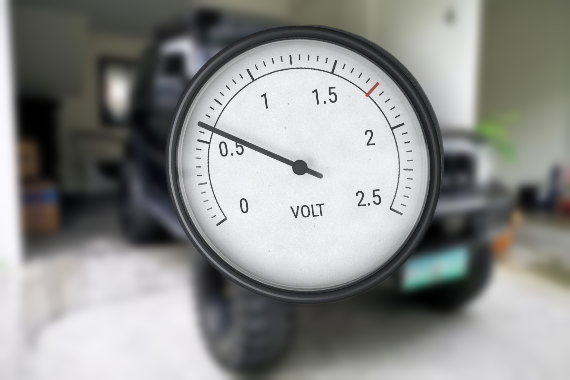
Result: 0.6; V
